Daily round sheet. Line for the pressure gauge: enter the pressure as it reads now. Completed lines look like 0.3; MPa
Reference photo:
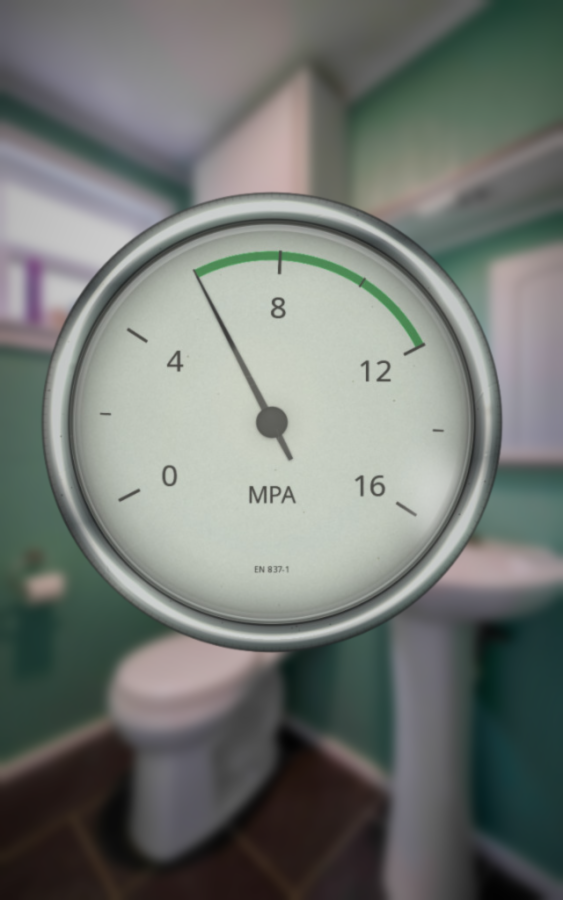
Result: 6; MPa
